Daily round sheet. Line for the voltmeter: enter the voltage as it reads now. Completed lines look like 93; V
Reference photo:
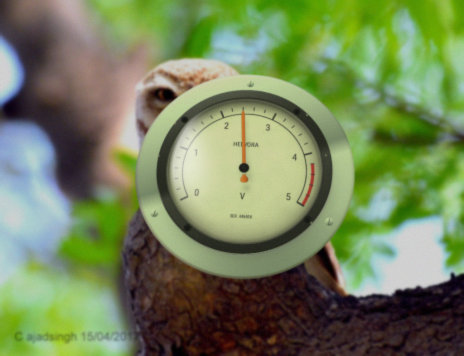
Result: 2.4; V
